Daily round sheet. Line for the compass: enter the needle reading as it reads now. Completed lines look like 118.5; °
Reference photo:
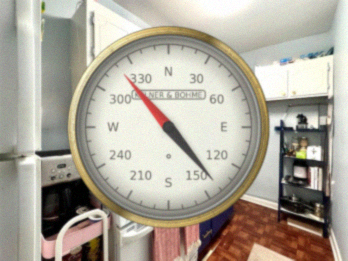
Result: 320; °
